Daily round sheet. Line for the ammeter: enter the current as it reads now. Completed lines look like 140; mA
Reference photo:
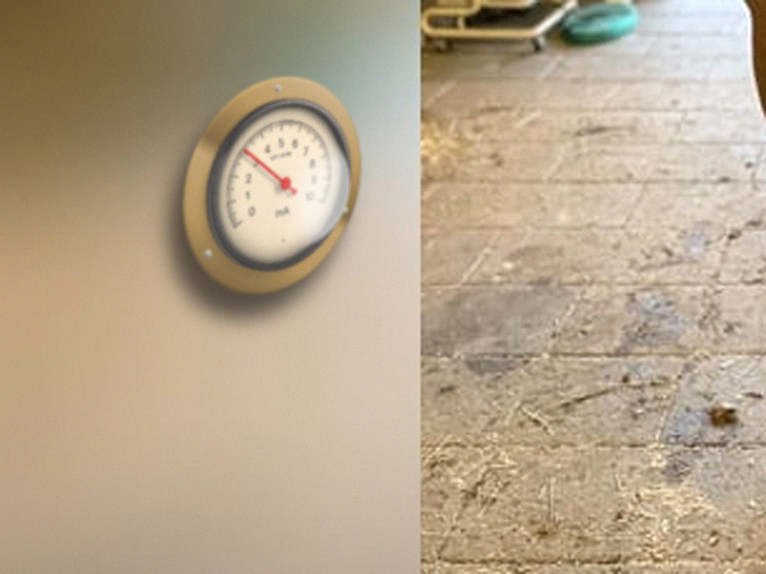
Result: 3; mA
